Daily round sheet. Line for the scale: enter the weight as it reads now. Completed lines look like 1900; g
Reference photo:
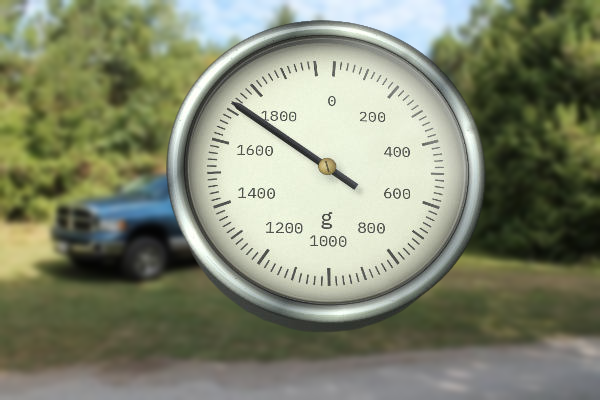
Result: 1720; g
